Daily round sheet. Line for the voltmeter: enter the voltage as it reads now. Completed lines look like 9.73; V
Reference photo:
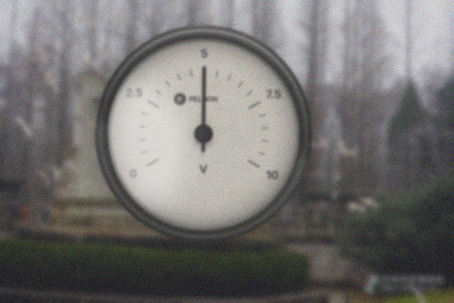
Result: 5; V
